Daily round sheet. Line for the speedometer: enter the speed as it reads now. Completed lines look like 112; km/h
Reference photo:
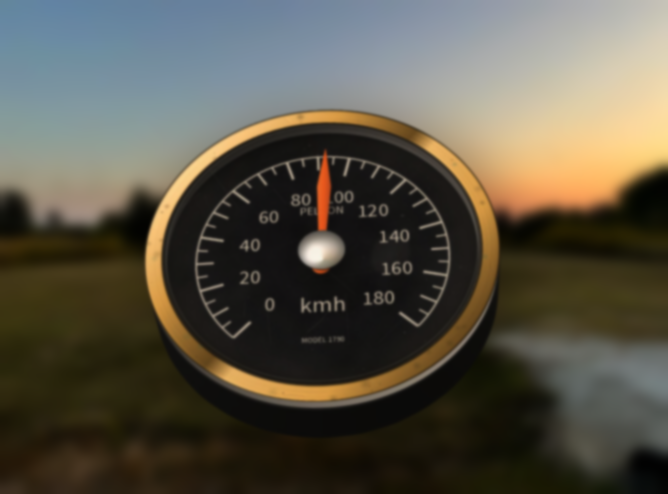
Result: 92.5; km/h
